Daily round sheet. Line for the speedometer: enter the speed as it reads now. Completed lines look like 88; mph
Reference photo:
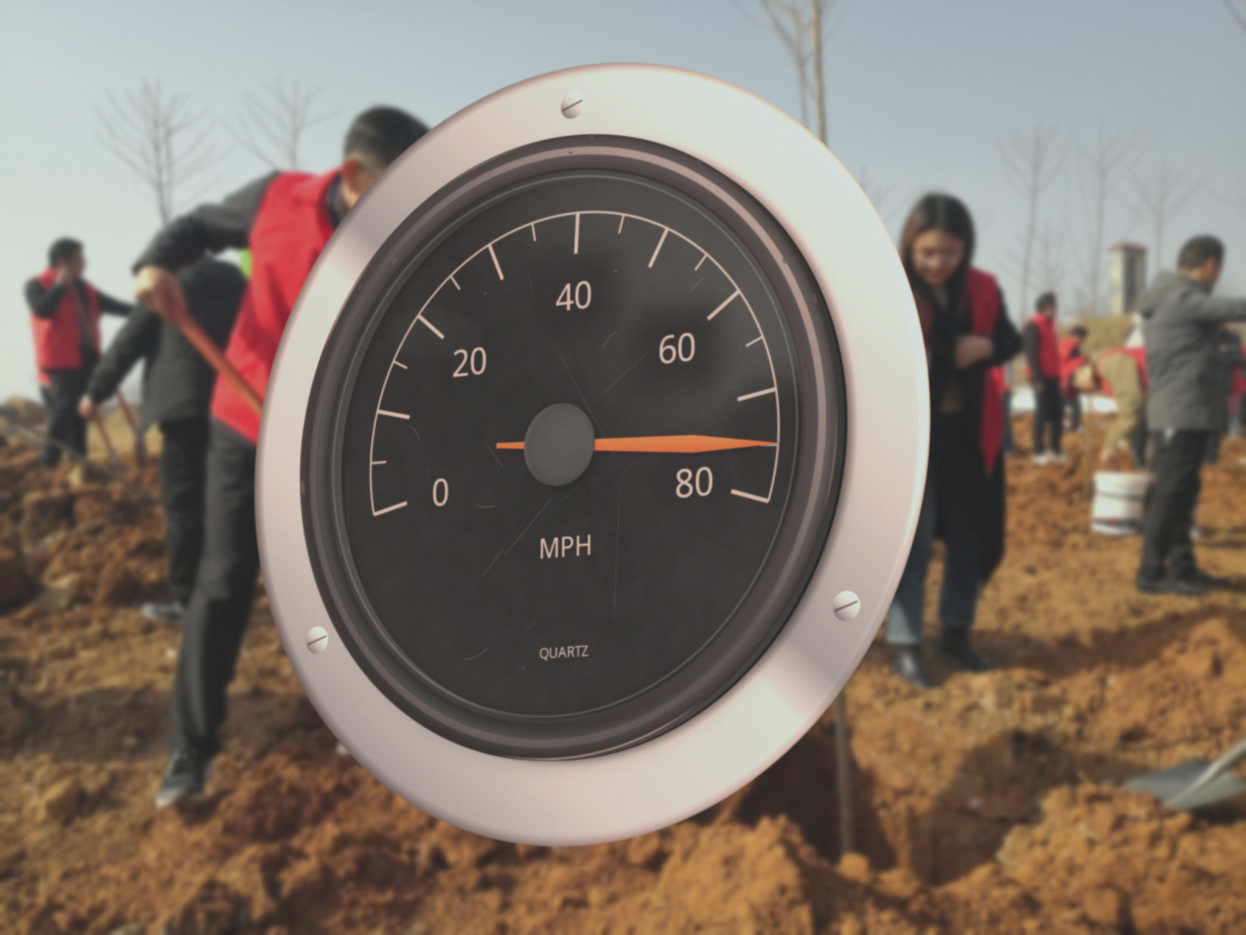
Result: 75; mph
